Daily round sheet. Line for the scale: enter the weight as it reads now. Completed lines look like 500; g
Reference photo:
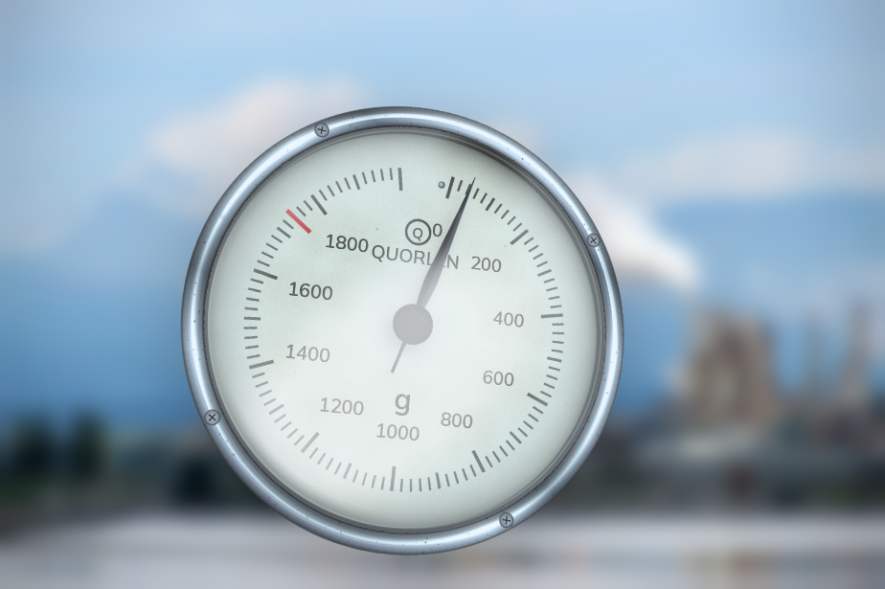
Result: 40; g
